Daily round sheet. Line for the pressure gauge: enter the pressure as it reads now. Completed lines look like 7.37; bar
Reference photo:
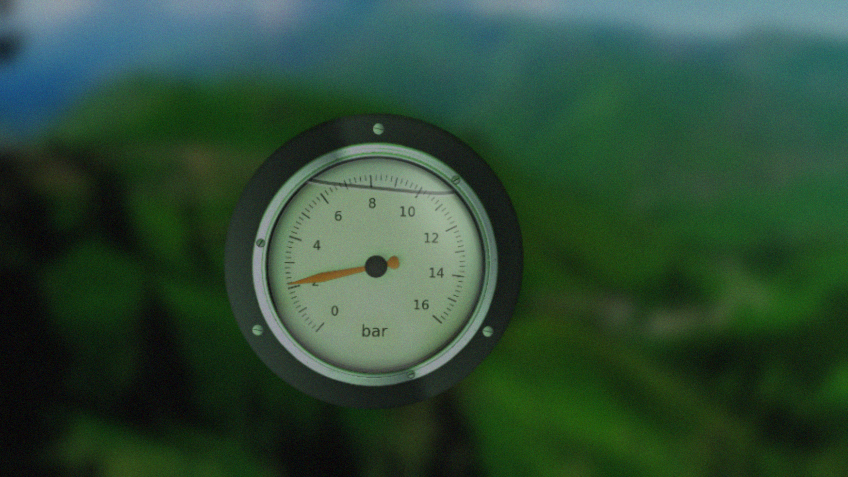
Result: 2.2; bar
